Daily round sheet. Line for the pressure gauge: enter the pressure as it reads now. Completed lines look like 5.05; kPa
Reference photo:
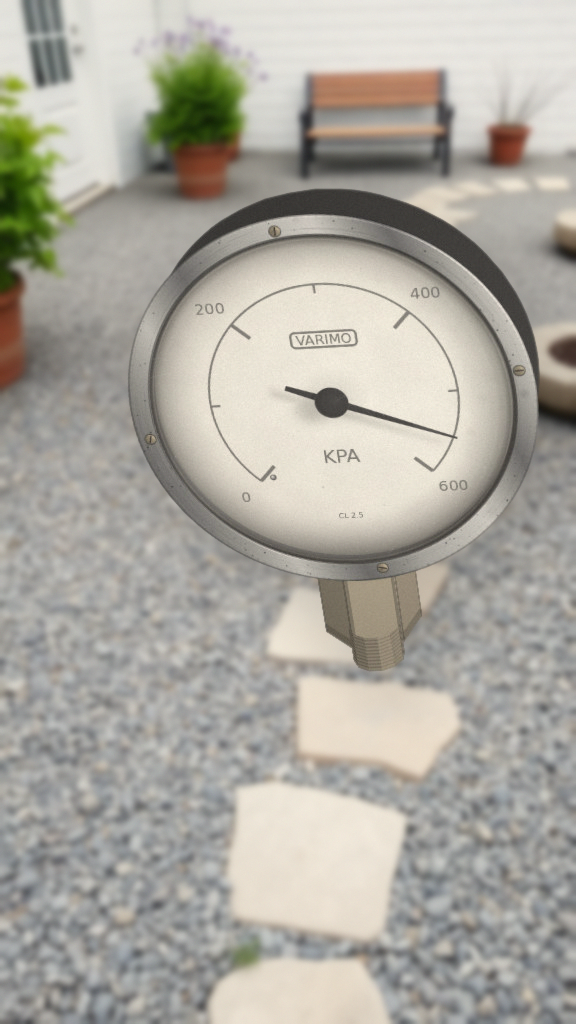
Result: 550; kPa
